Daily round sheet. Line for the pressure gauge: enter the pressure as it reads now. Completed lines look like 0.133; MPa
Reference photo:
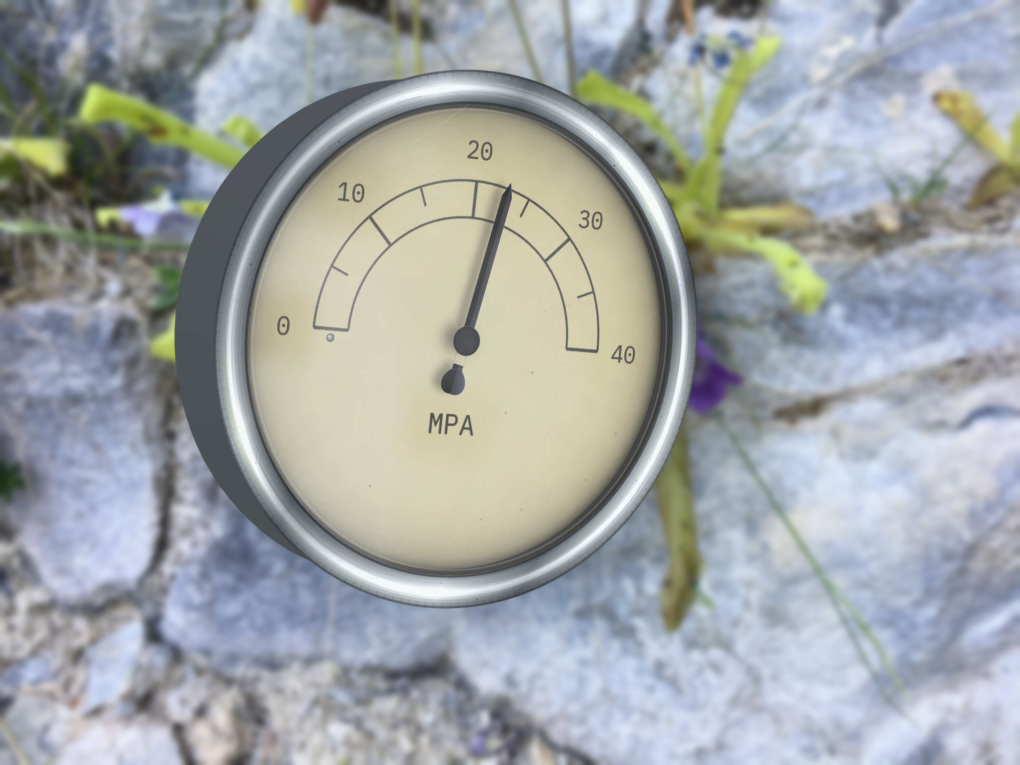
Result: 22.5; MPa
